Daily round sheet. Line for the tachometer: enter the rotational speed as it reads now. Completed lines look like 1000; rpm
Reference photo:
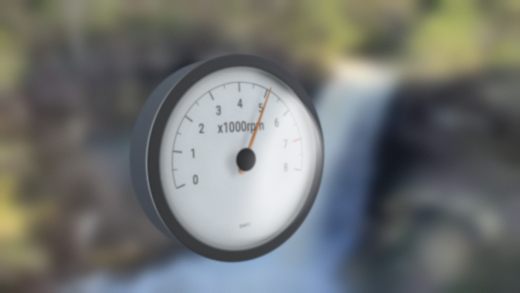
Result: 5000; rpm
